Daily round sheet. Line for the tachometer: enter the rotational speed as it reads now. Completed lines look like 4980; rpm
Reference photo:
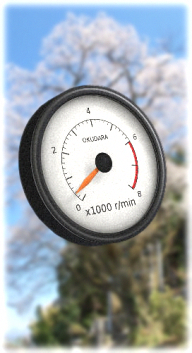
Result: 400; rpm
